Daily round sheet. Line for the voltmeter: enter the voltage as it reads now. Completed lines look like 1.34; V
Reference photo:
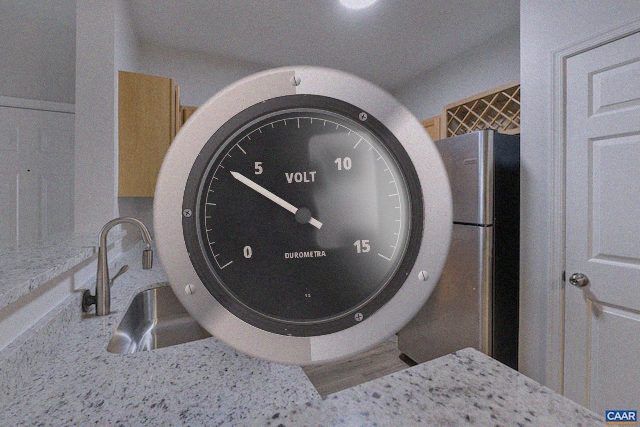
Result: 4; V
